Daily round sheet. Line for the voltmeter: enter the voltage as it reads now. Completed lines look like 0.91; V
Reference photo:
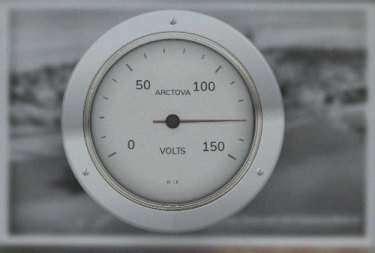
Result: 130; V
